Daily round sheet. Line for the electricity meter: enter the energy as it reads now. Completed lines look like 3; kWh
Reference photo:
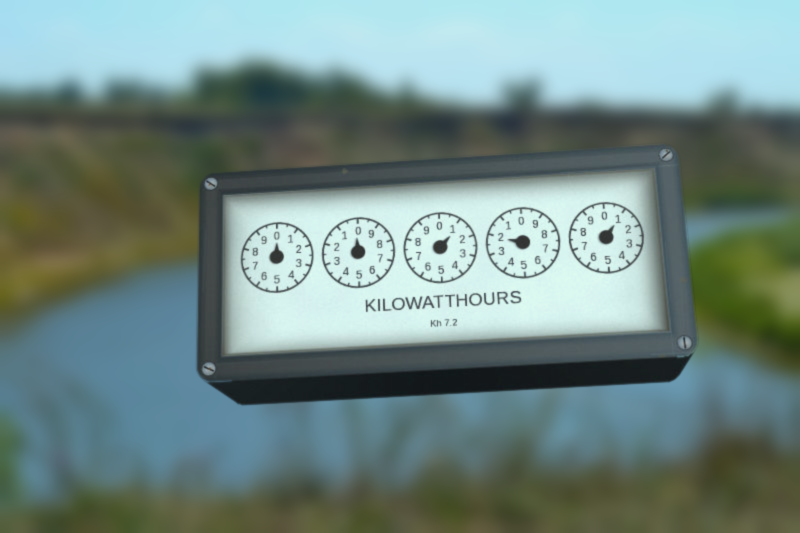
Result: 121; kWh
